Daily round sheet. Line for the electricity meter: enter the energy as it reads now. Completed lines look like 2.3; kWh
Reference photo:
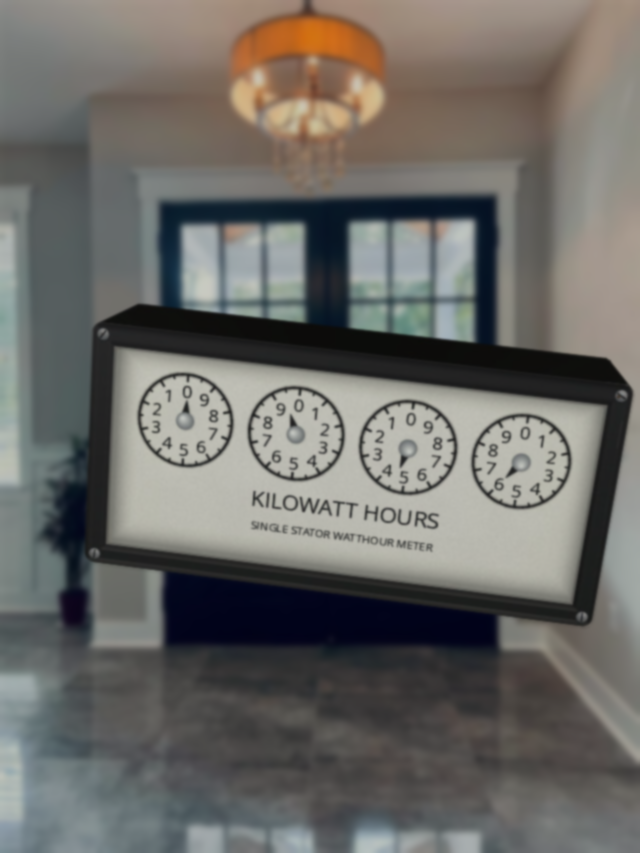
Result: 9946; kWh
